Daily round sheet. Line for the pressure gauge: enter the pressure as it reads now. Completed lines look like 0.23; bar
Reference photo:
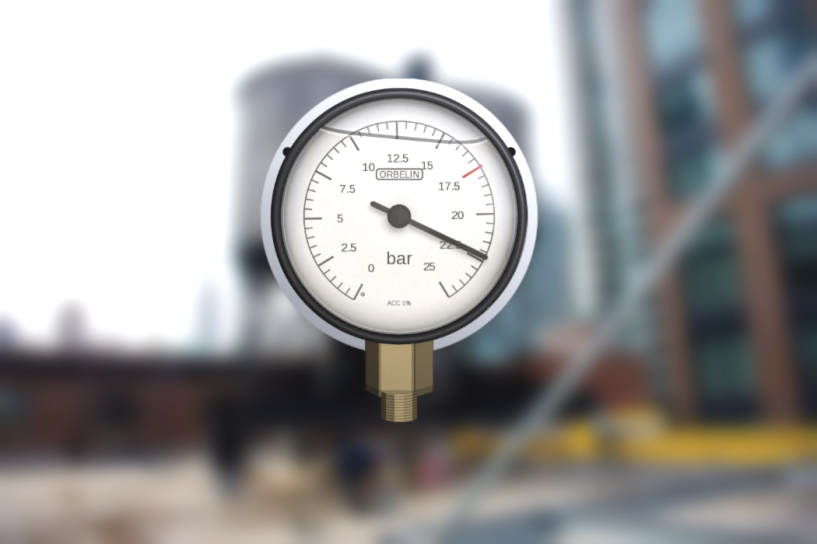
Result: 22.25; bar
